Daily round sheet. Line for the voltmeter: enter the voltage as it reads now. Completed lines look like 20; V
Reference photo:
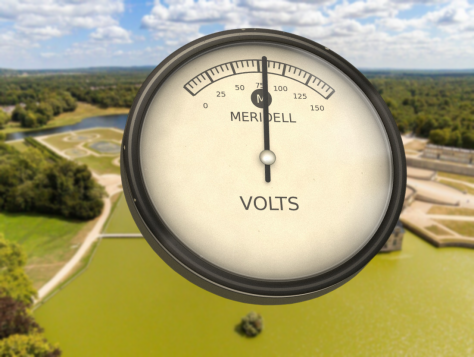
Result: 80; V
